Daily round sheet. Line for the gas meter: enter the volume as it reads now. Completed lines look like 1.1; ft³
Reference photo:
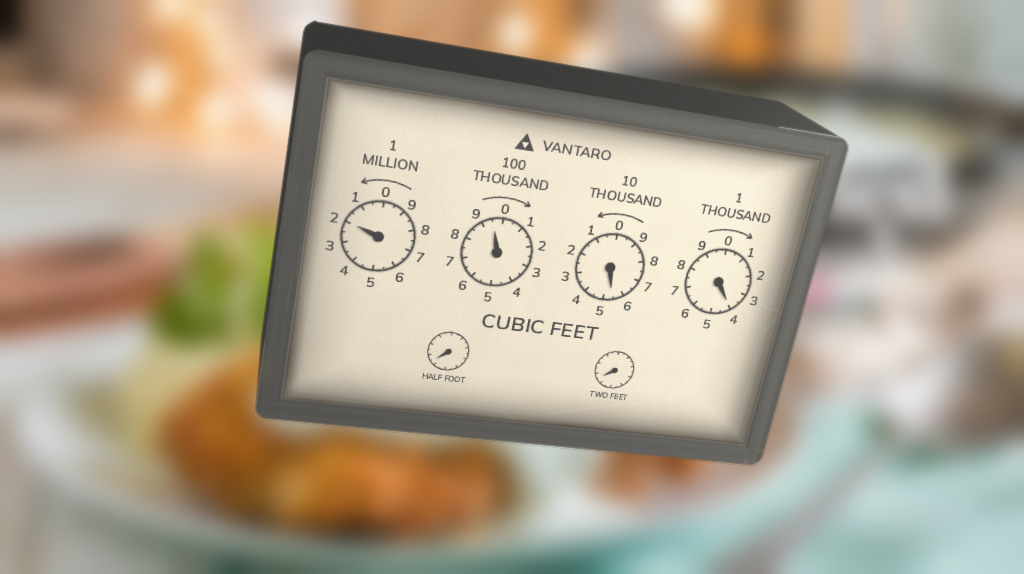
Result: 195400; ft³
